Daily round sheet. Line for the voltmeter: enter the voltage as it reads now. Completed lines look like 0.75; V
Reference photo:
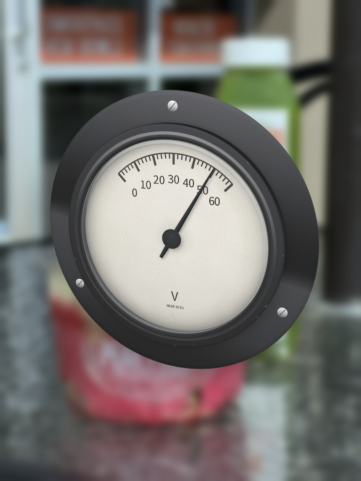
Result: 50; V
